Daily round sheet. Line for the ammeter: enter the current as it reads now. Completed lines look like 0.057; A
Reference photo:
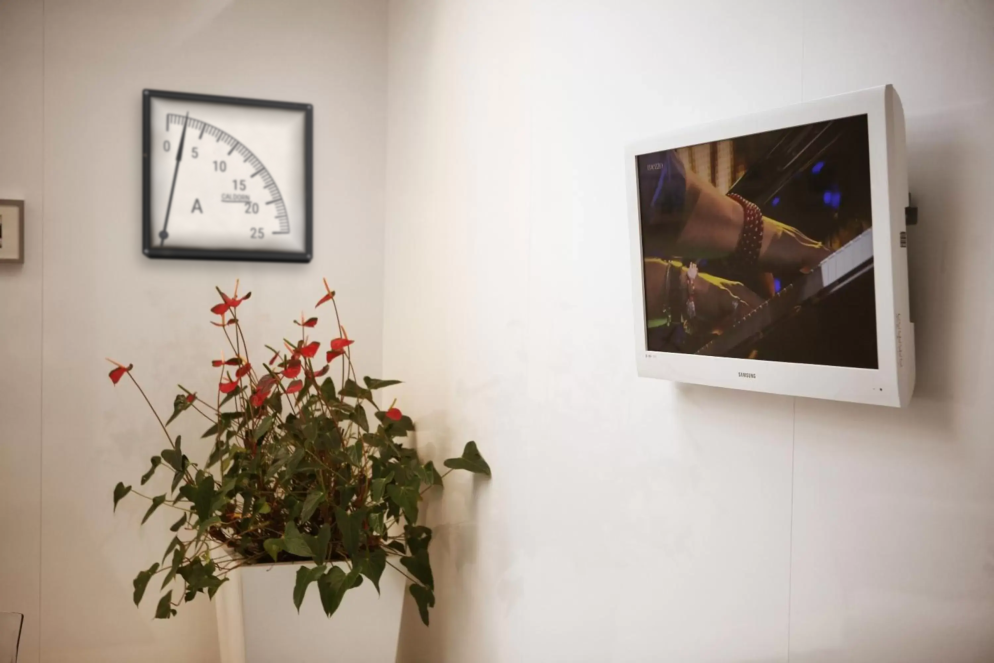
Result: 2.5; A
